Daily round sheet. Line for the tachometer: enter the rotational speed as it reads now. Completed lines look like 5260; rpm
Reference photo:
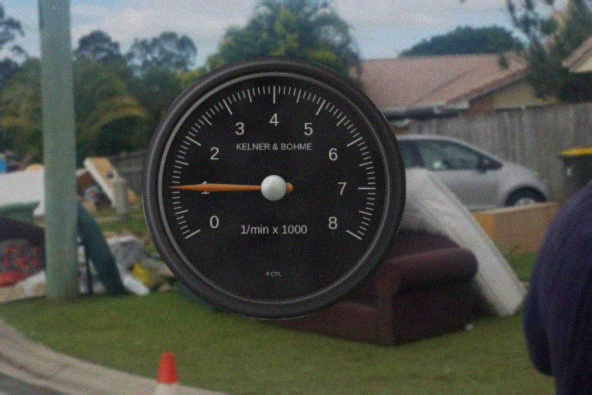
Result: 1000; rpm
